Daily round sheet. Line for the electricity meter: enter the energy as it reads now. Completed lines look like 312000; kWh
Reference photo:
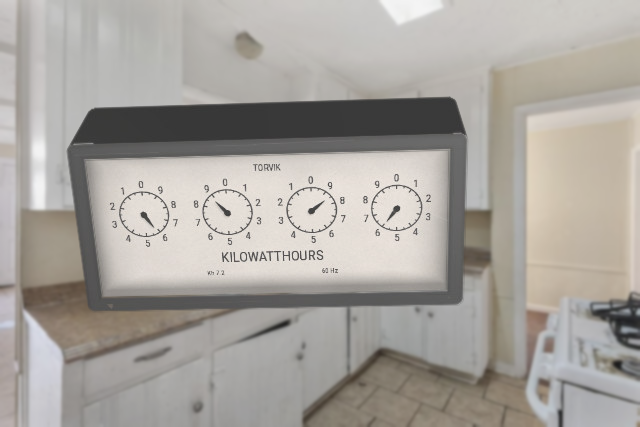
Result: 5886; kWh
